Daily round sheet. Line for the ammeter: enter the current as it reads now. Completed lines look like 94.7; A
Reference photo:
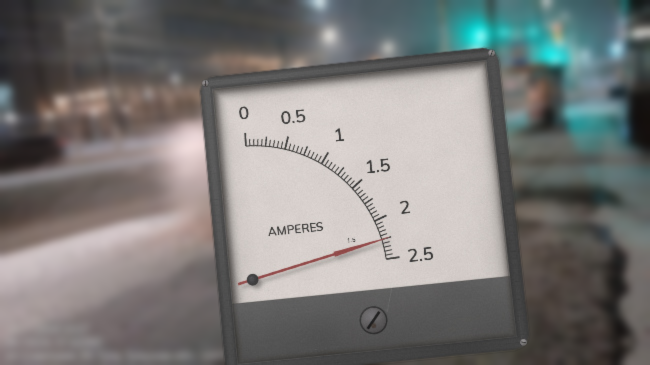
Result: 2.25; A
